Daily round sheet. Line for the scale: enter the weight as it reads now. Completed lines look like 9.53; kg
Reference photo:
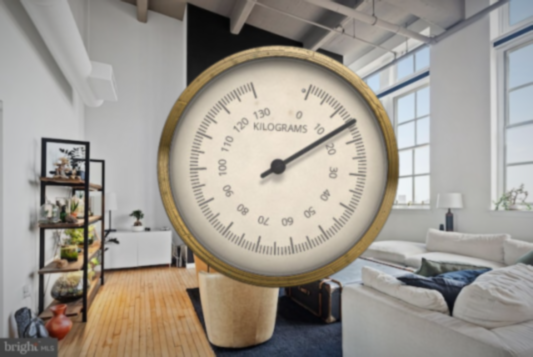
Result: 15; kg
